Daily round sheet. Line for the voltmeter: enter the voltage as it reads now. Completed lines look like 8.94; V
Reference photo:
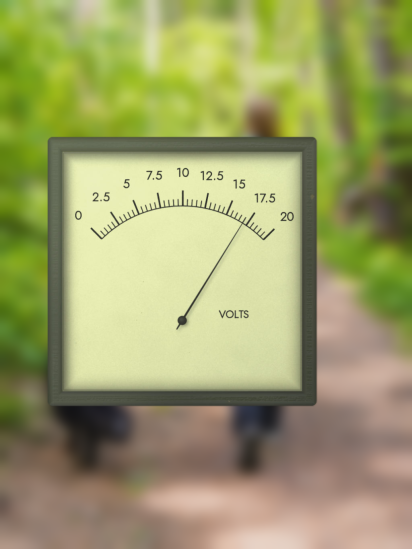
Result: 17; V
